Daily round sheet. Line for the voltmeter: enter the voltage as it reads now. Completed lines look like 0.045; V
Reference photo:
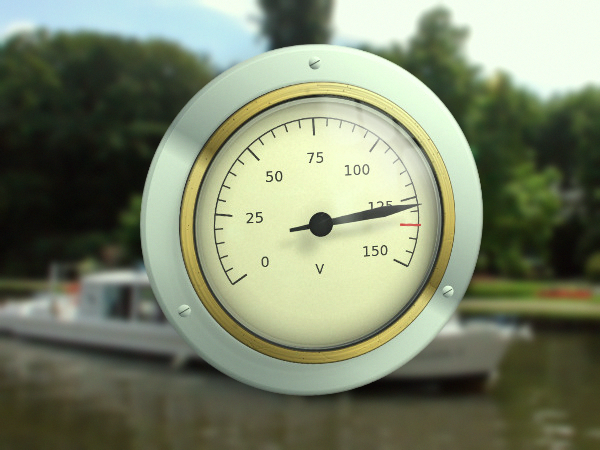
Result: 127.5; V
